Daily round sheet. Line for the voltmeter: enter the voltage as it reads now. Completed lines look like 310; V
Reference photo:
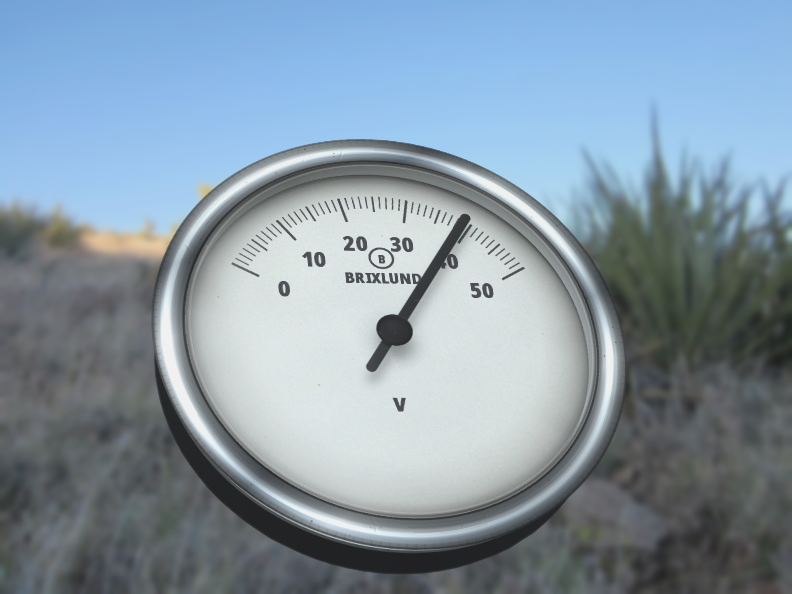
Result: 39; V
